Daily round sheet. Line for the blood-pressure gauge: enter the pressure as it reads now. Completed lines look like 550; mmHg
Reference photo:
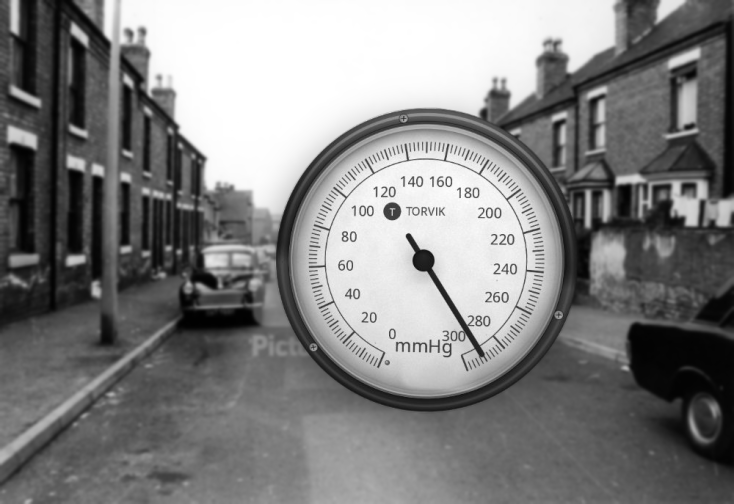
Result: 290; mmHg
